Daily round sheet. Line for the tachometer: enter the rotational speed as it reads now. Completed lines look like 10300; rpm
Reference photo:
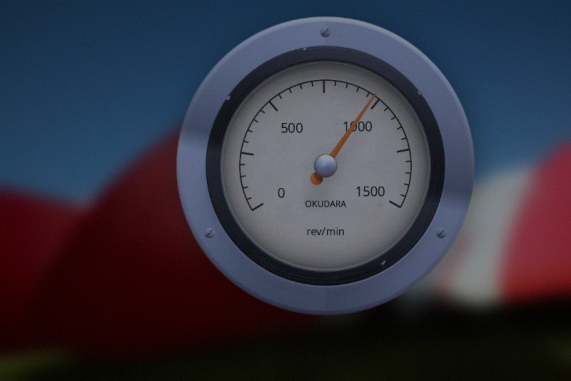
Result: 975; rpm
